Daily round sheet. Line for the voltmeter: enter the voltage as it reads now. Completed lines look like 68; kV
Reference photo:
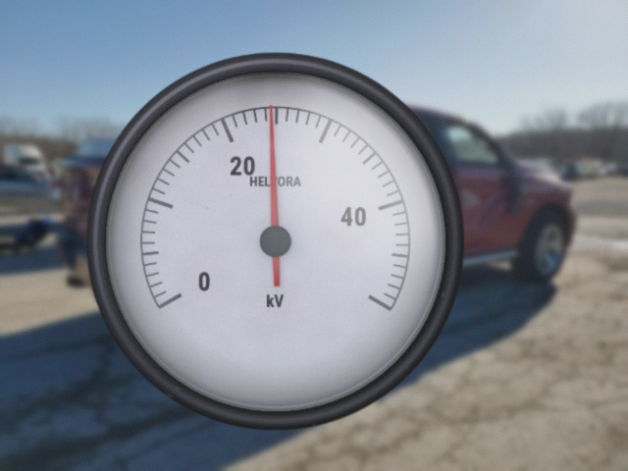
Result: 24.5; kV
